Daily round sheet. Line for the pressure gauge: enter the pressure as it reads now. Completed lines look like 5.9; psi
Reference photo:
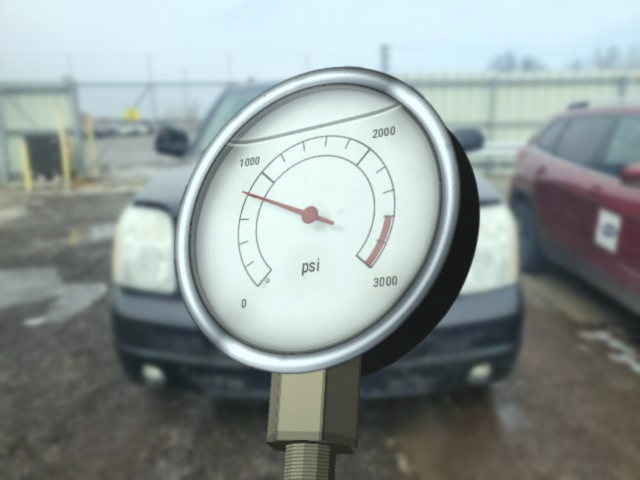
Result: 800; psi
